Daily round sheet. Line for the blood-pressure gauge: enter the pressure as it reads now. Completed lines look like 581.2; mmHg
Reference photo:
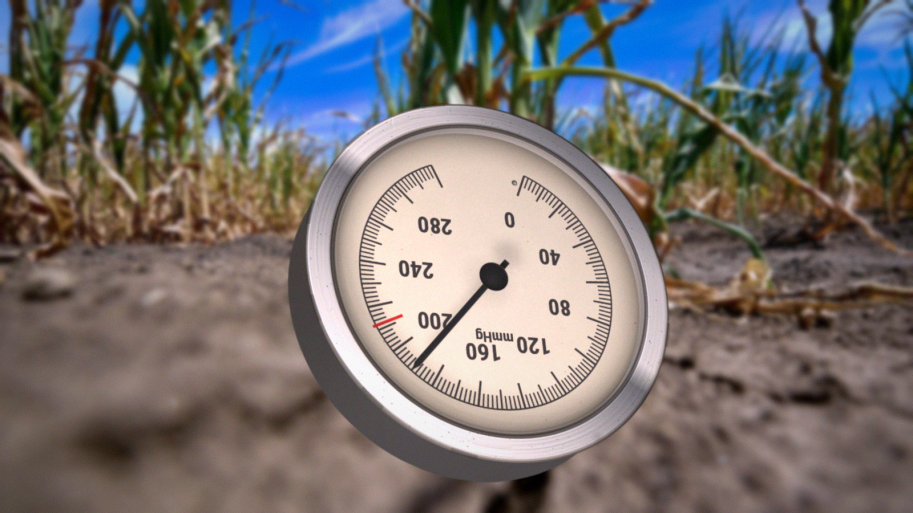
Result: 190; mmHg
